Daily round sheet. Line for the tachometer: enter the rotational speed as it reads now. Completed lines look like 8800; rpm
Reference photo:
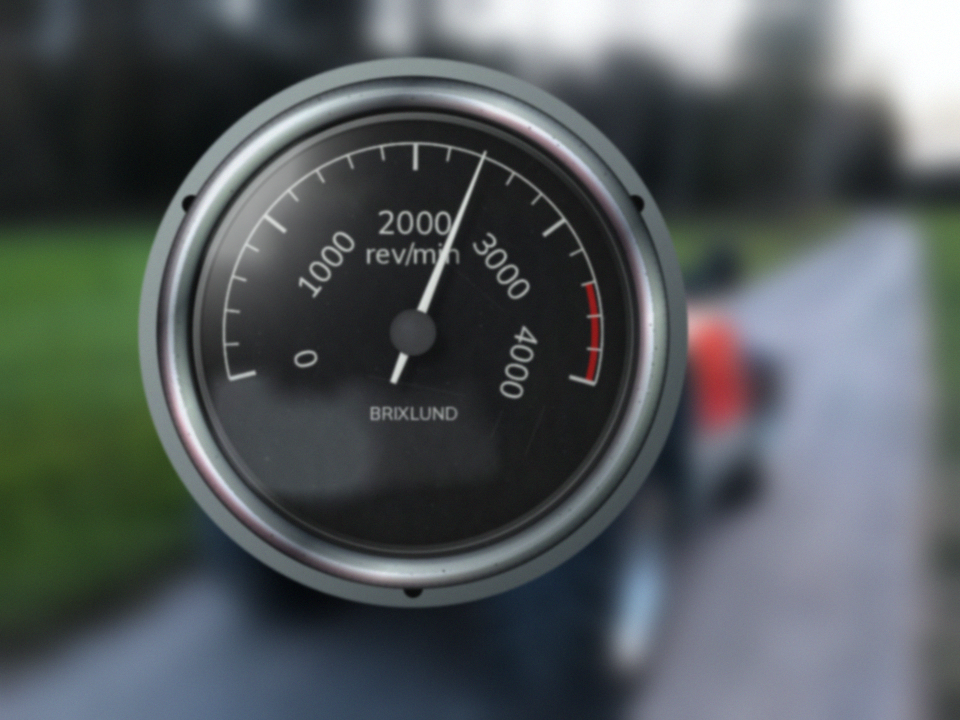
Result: 2400; rpm
